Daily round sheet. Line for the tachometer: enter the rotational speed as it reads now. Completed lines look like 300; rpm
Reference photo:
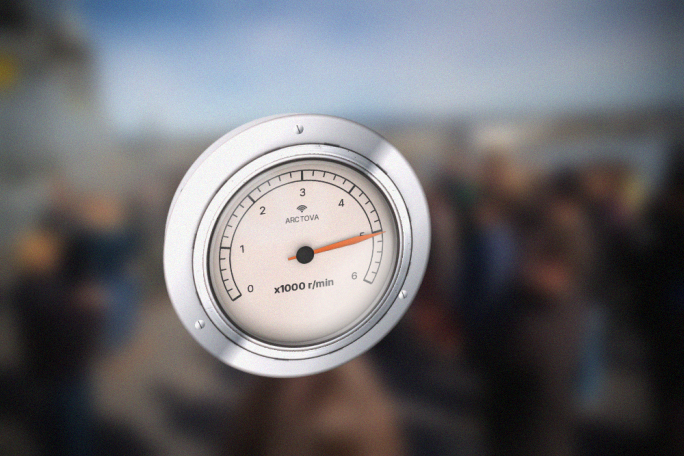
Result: 5000; rpm
